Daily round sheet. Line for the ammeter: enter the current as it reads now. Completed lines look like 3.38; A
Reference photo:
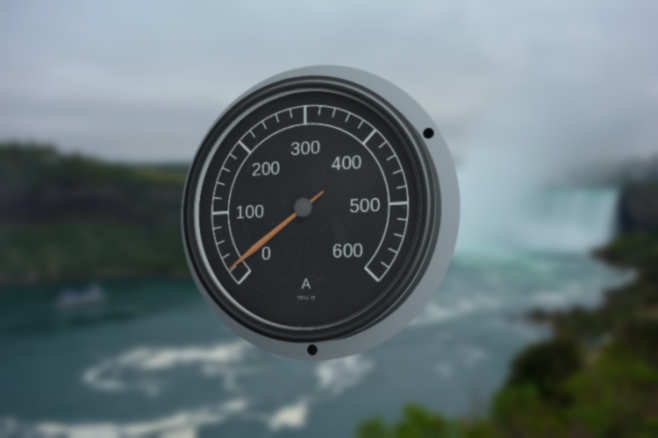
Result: 20; A
